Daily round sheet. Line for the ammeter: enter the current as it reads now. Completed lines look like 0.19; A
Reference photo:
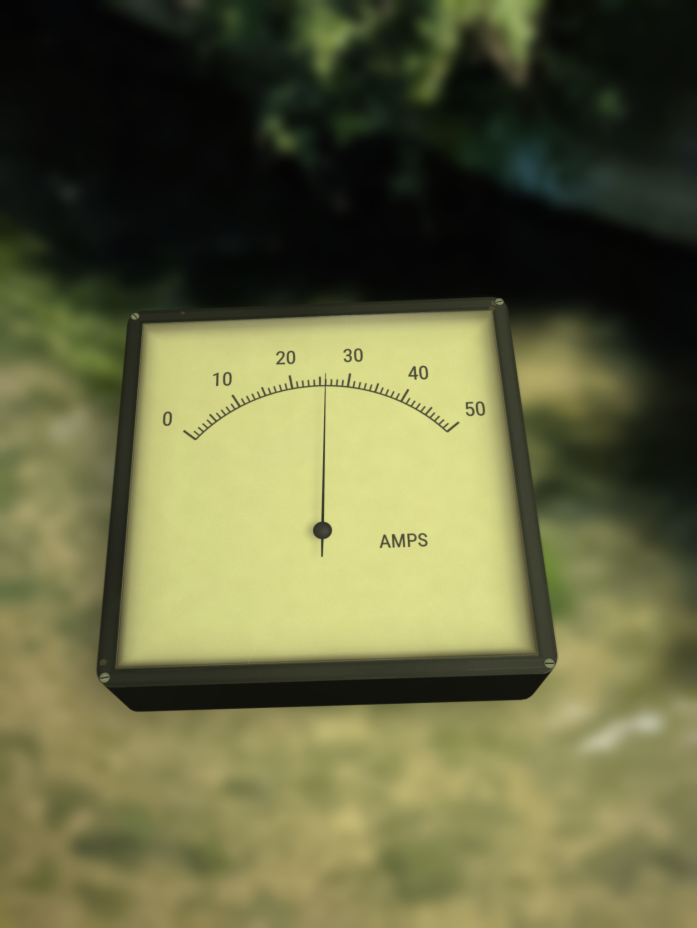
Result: 26; A
